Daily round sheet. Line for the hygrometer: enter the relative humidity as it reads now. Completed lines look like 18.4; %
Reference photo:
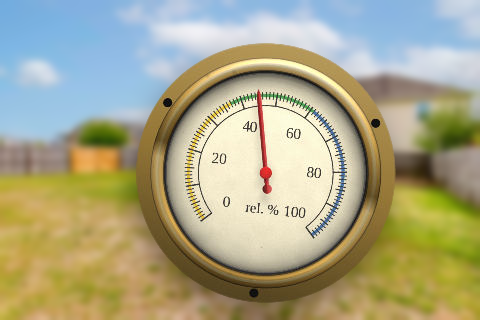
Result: 45; %
